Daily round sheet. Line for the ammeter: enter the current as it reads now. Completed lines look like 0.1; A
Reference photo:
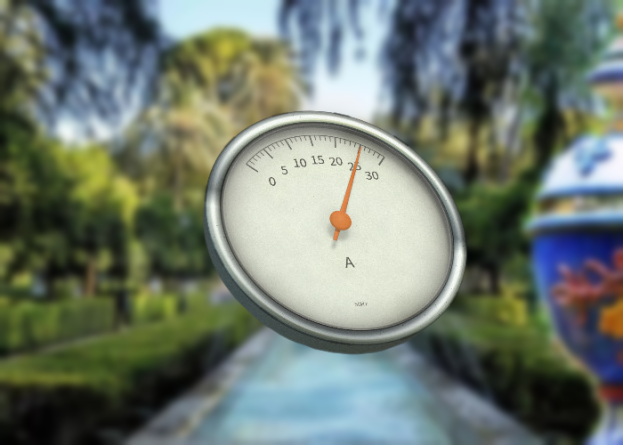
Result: 25; A
